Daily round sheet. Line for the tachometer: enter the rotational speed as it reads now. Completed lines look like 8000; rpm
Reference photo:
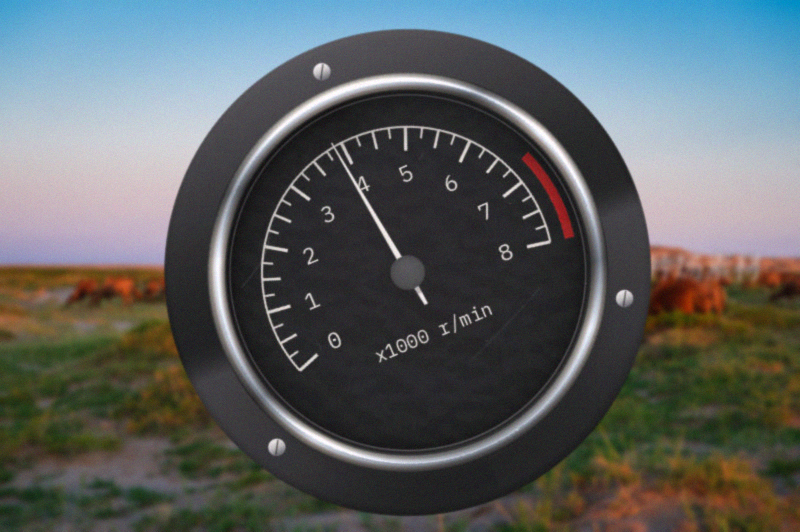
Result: 3875; rpm
